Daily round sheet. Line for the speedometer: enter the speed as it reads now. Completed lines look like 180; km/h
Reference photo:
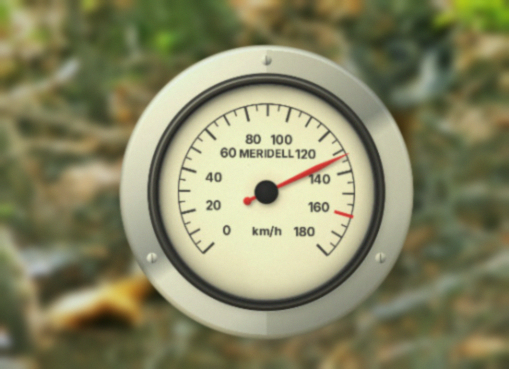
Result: 132.5; km/h
